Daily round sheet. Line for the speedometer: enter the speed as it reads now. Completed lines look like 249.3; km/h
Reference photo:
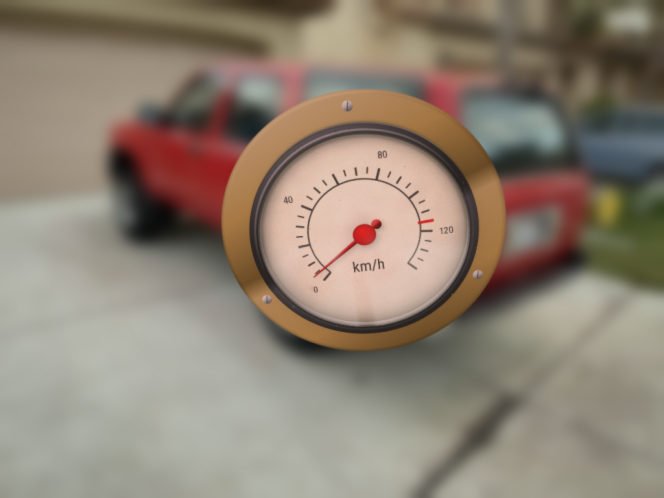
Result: 5; km/h
